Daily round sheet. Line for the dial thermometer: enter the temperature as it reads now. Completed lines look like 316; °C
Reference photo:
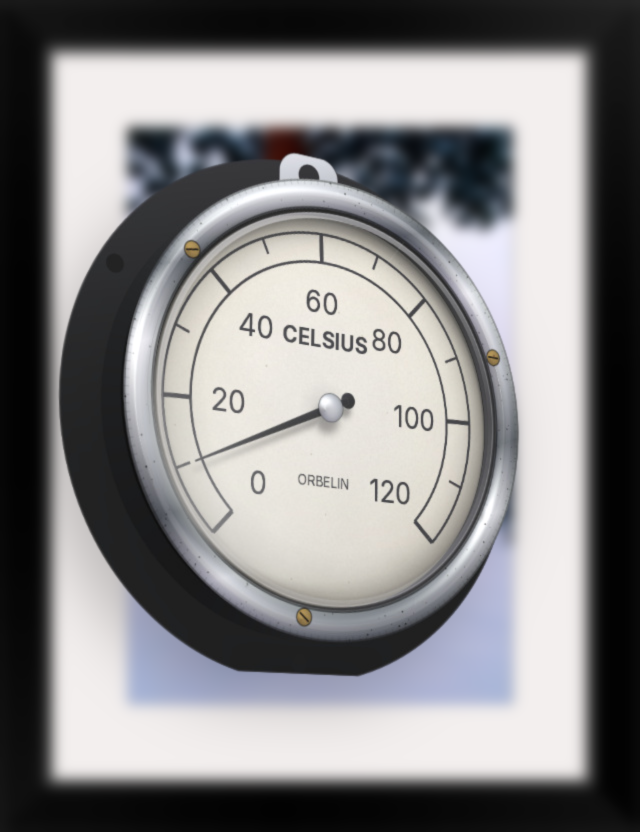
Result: 10; °C
